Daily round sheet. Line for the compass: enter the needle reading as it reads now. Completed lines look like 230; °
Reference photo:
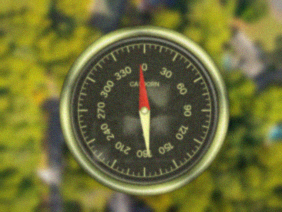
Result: 355; °
